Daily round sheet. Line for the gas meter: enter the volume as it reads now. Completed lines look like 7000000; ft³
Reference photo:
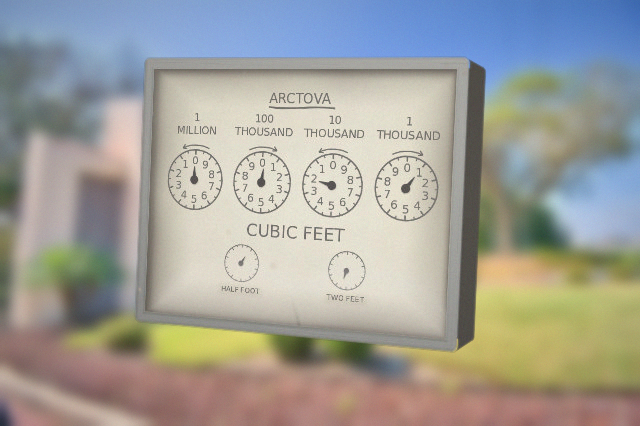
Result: 2100; ft³
